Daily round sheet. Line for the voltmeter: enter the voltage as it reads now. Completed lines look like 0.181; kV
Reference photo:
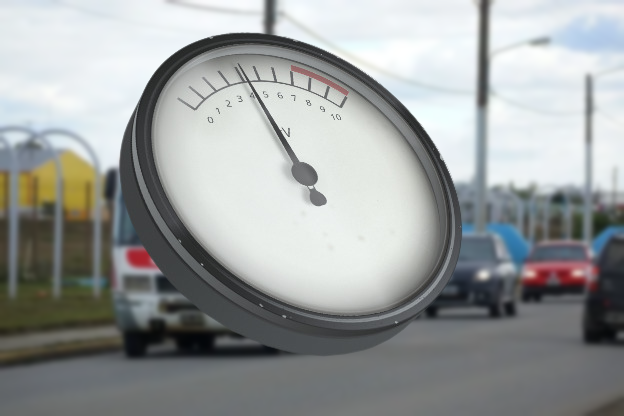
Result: 4; kV
